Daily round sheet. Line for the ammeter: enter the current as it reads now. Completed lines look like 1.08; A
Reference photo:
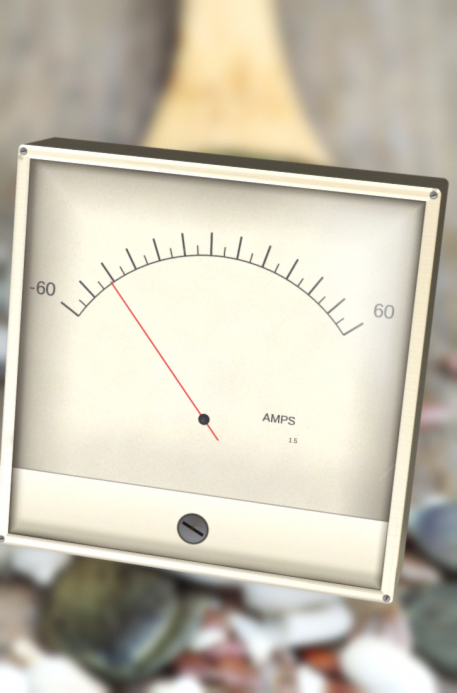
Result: -40; A
